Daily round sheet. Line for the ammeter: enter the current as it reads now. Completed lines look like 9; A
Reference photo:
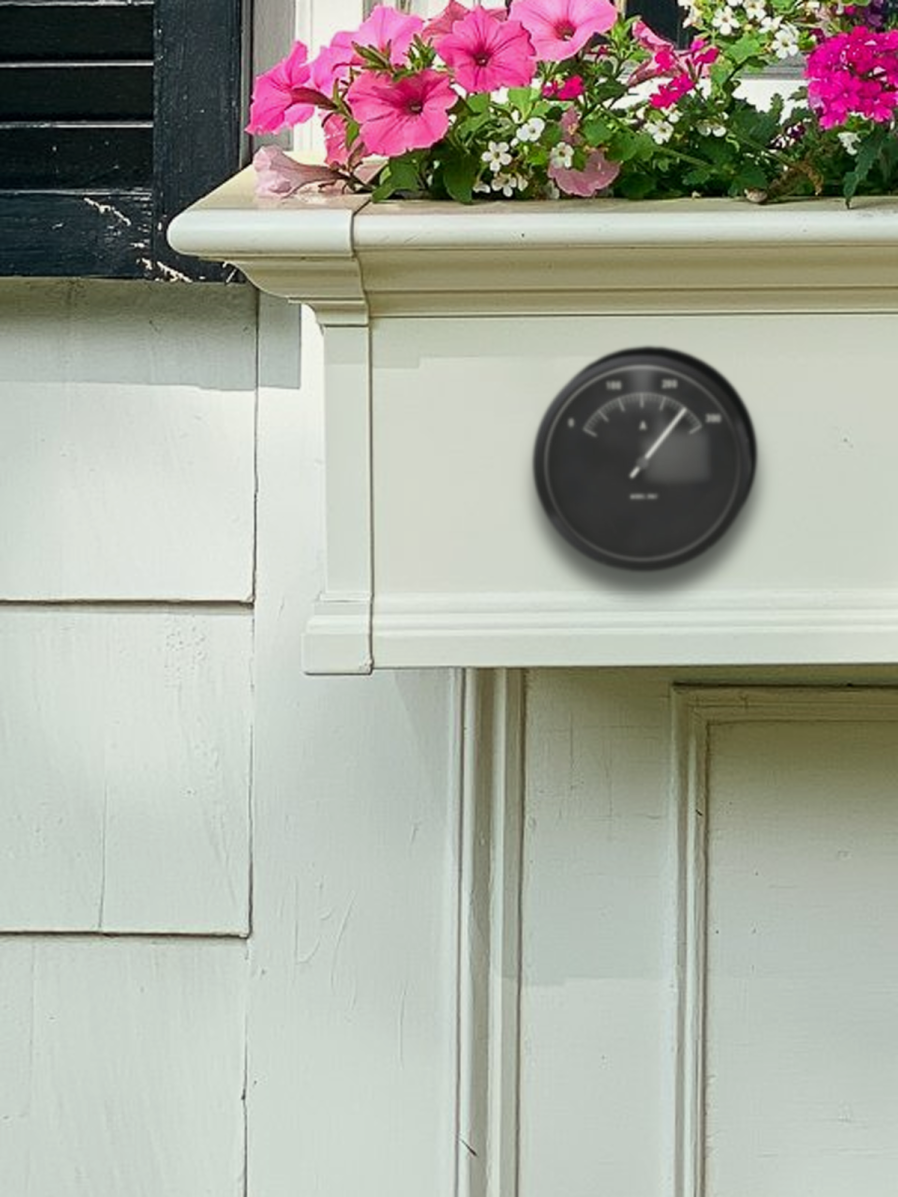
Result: 250; A
